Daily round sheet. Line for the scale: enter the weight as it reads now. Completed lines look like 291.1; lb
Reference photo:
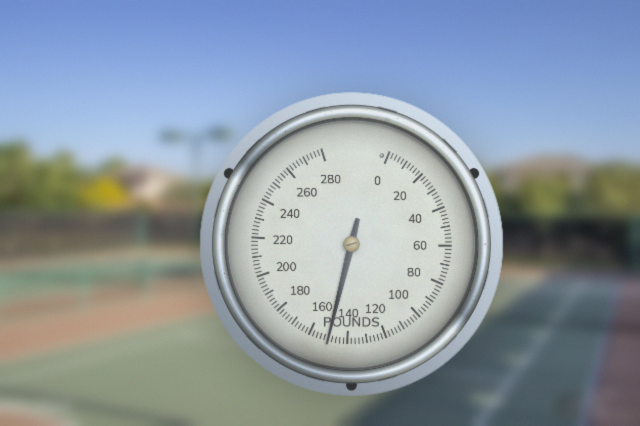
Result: 150; lb
